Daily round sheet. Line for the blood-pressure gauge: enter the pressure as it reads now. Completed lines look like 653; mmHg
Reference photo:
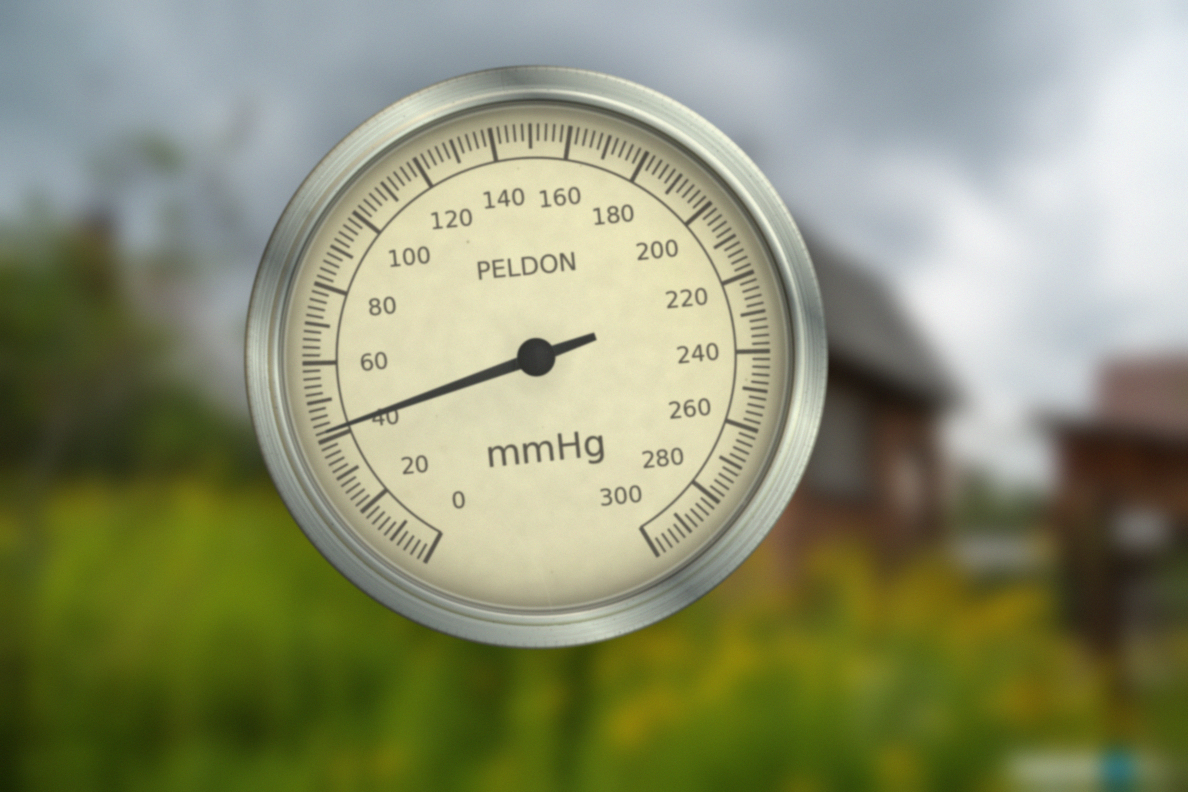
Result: 42; mmHg
